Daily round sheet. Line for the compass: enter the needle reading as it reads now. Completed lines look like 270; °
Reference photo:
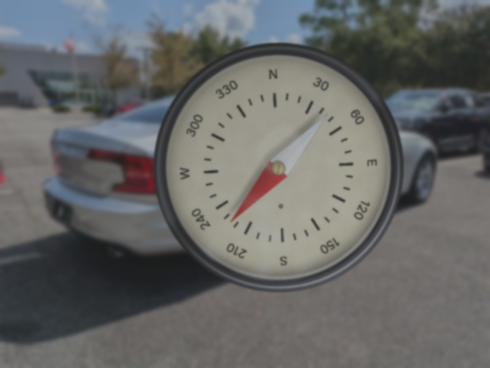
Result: 225; °
